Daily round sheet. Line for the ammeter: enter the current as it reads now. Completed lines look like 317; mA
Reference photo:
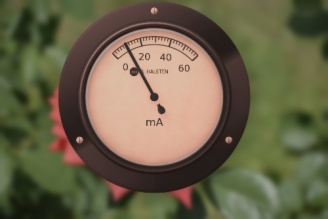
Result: 10; mA
